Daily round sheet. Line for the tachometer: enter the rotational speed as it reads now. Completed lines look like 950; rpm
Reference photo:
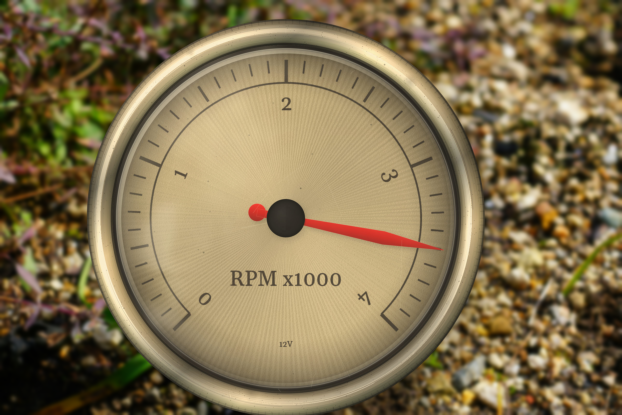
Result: 3500; rpm
